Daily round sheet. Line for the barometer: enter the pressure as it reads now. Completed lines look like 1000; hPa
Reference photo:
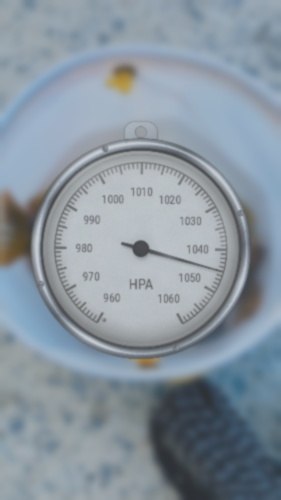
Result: 1045; hPa
